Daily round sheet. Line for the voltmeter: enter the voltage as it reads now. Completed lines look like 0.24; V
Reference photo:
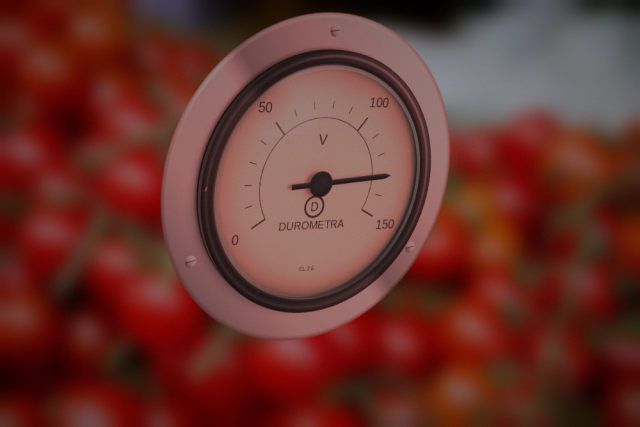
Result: 130; V
